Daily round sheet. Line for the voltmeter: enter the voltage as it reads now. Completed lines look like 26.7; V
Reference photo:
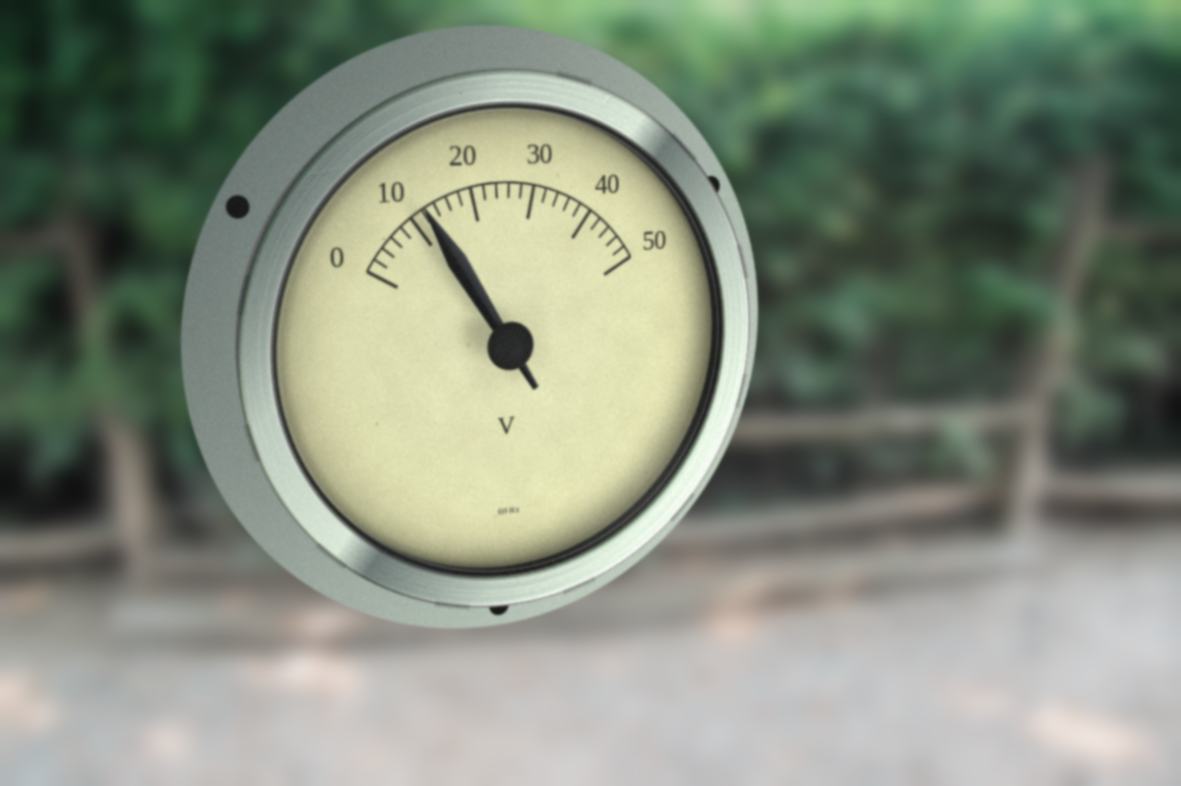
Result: 12; V
